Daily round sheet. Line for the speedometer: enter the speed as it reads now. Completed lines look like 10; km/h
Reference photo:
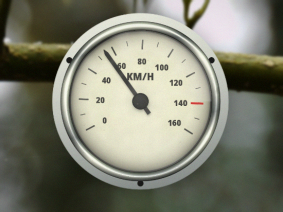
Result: 55; km/h
